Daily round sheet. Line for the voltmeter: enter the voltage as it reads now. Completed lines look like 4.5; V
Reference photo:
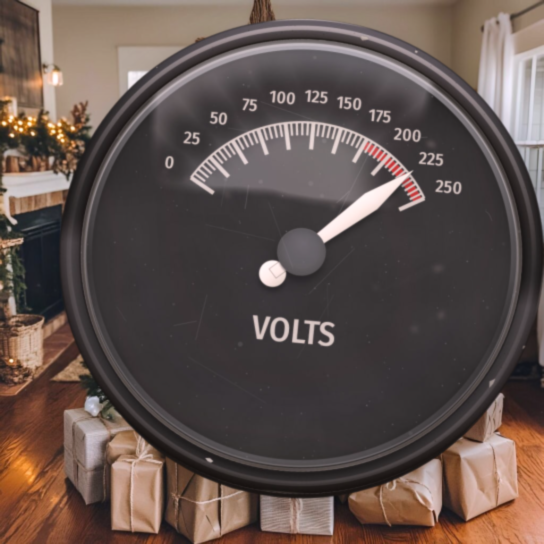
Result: 225; V
